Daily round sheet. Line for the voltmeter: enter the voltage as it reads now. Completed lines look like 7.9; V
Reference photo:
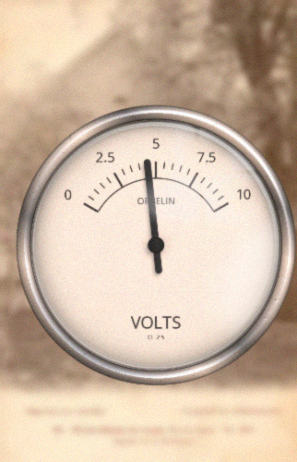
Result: 4.5; V
